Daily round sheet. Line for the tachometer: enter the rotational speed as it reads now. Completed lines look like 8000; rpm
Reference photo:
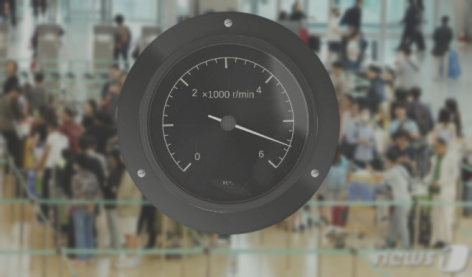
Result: 5500; rpm
